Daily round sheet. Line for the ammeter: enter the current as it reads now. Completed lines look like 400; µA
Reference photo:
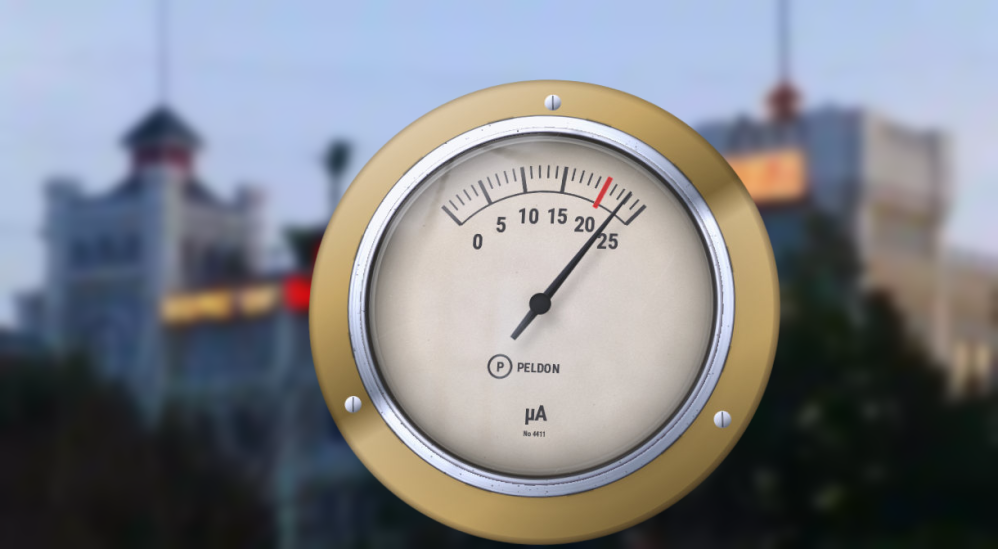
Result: 23; µA
